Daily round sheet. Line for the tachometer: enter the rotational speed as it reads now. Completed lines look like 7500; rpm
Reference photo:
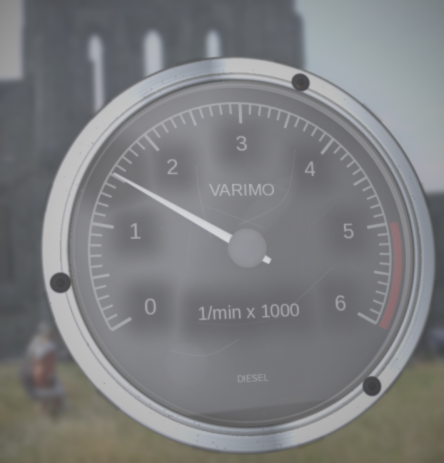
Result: 1500; rpm
